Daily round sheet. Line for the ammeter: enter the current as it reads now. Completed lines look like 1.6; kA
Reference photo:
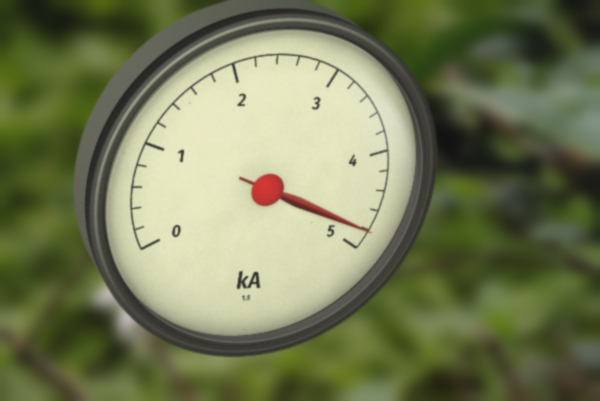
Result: 4.8; kA
